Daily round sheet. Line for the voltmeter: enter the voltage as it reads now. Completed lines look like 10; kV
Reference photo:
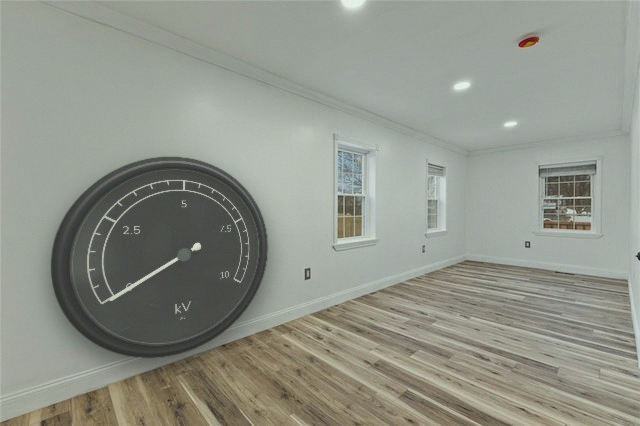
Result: 0; kV
